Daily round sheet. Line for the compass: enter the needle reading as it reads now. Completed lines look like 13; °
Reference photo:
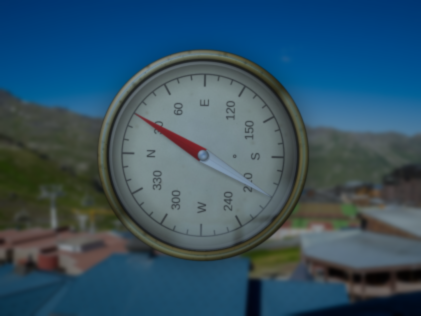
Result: 30; °
